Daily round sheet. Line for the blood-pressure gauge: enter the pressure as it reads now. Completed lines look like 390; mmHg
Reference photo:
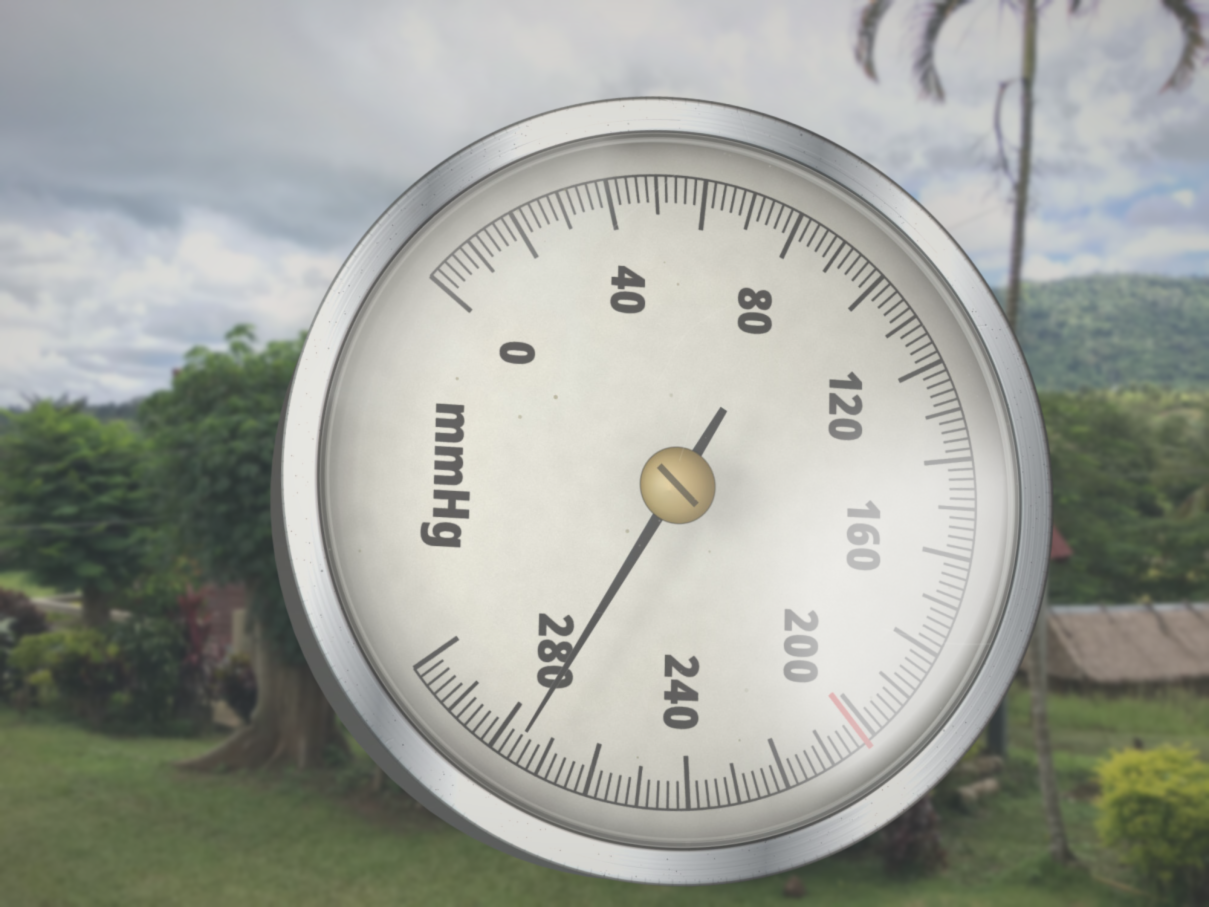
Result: 276; mmHg
